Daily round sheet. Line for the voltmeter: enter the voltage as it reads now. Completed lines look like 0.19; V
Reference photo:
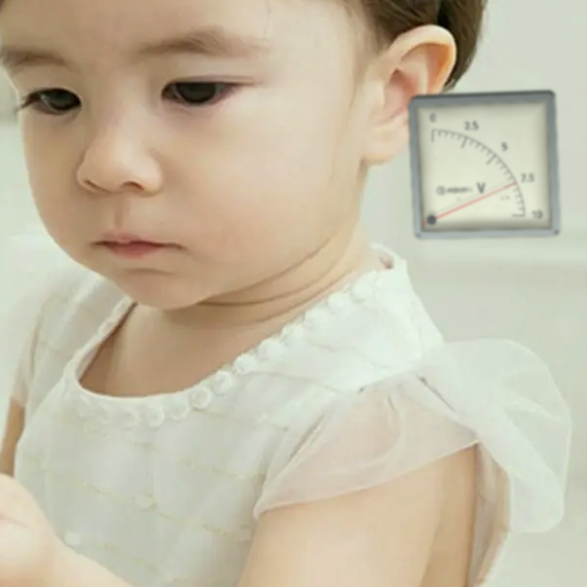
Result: 7.5; V
